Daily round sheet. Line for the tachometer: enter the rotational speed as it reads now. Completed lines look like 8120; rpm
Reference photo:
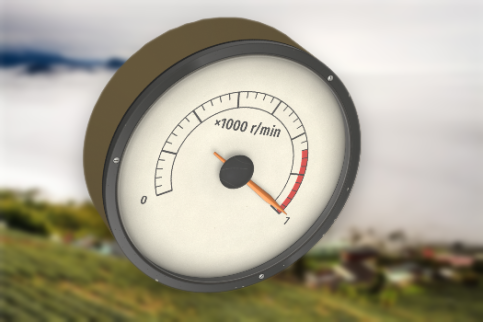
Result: 6900; rpm
